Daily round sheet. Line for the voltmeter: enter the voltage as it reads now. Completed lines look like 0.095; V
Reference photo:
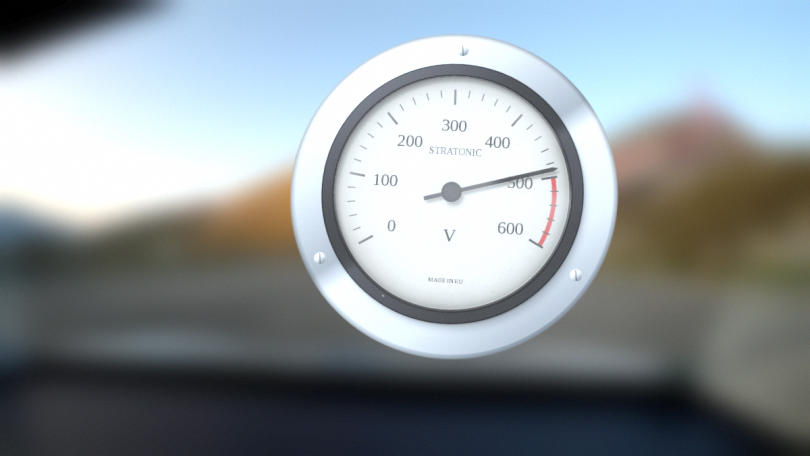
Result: 490; V
